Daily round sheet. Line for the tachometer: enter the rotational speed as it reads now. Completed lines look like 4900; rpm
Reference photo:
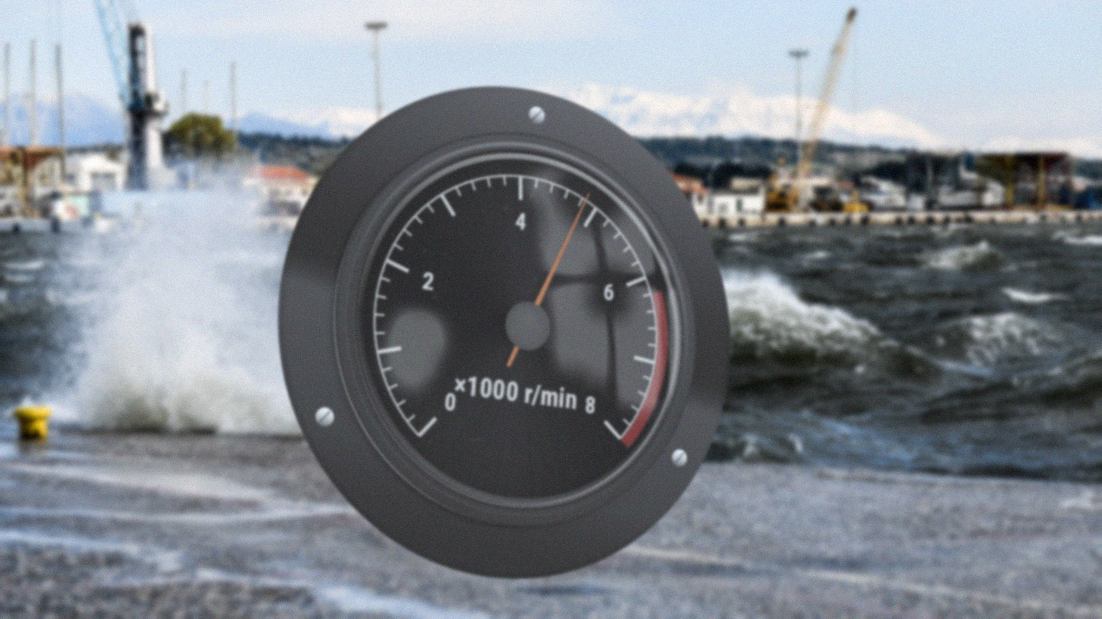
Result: 4800; rpm
